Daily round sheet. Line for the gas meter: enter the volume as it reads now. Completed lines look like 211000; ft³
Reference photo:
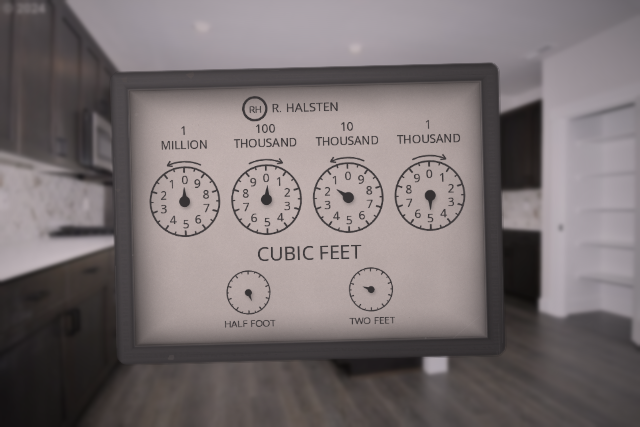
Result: 1500; ft³
